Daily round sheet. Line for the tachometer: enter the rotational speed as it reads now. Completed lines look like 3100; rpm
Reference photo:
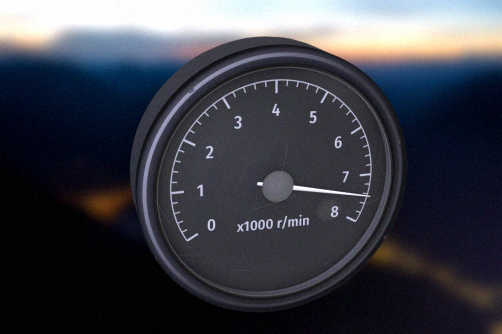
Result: 7400; rpm
